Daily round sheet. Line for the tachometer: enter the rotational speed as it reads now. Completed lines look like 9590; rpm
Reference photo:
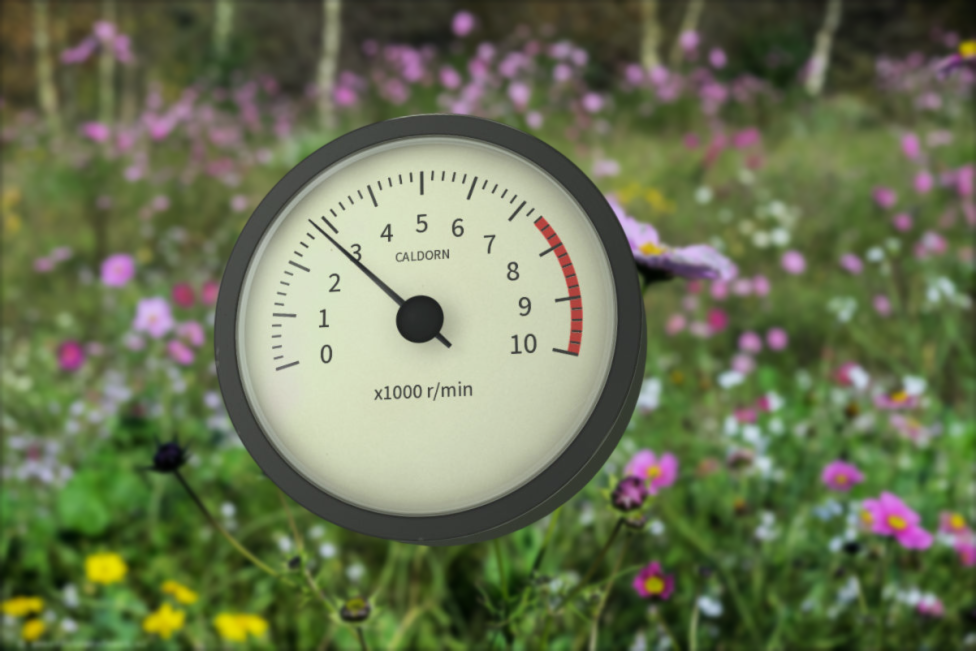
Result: 2800; rpm
